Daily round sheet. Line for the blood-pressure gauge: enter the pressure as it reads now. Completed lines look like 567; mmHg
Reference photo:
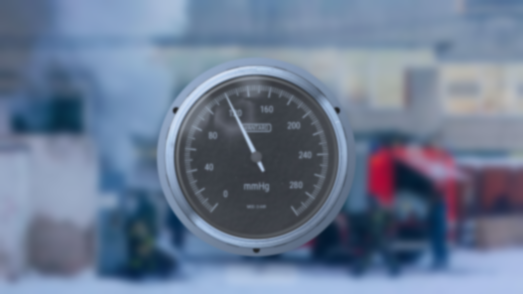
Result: 120; mmHg
